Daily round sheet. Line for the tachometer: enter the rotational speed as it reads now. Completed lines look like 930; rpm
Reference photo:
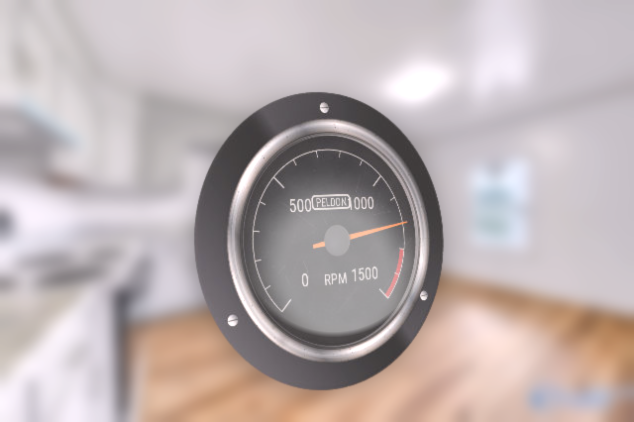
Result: 1200; rpm
